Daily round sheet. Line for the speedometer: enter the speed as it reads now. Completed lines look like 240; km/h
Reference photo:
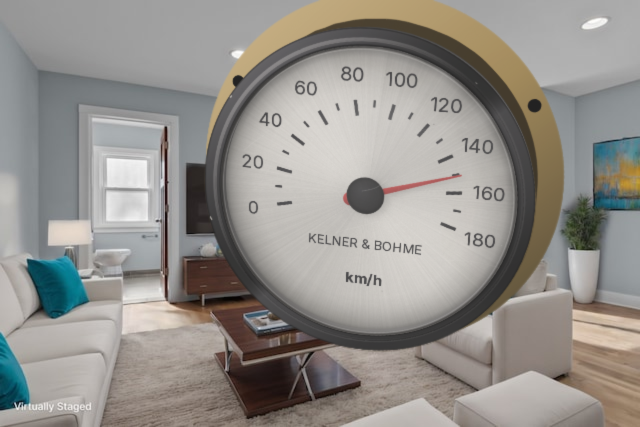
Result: 150; km/h
